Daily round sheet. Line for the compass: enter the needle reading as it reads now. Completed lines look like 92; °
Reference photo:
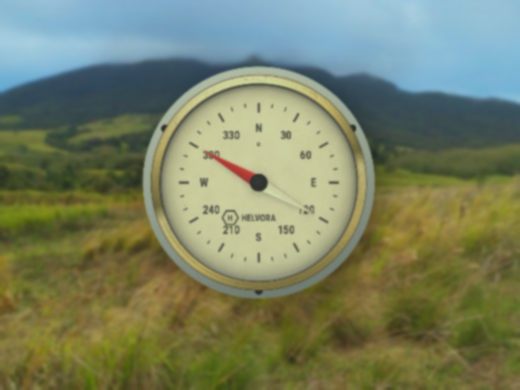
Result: 300; °
